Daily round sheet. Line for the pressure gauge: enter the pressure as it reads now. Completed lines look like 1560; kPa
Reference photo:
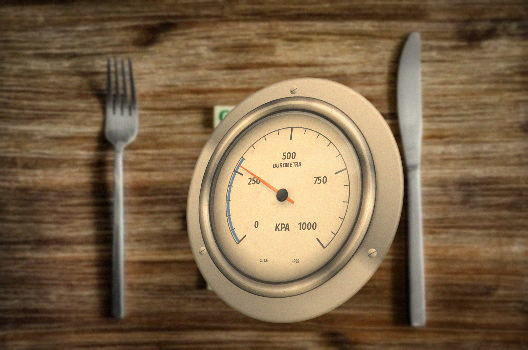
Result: 275; kPa
